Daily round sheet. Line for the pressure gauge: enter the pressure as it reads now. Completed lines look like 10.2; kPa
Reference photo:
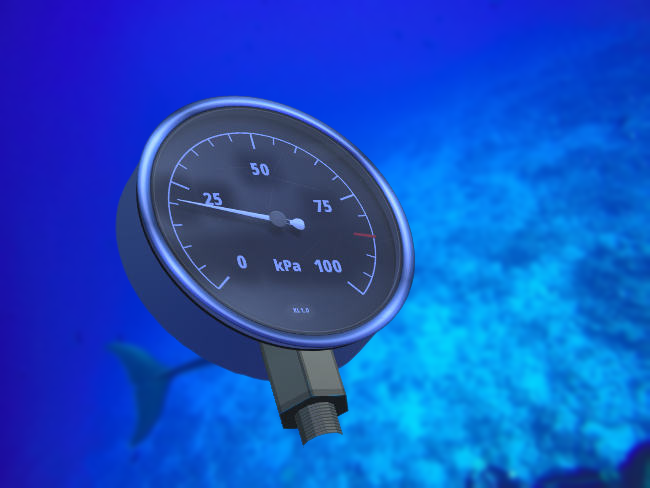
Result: 20; kPa
